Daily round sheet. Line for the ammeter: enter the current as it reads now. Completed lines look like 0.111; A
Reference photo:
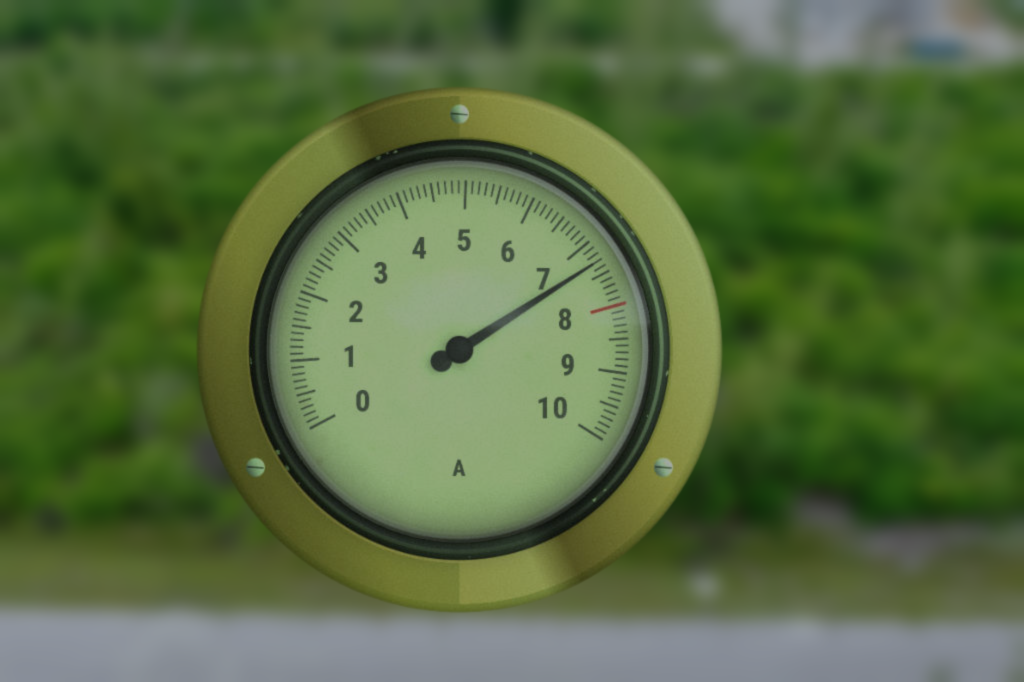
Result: 7.3; A
